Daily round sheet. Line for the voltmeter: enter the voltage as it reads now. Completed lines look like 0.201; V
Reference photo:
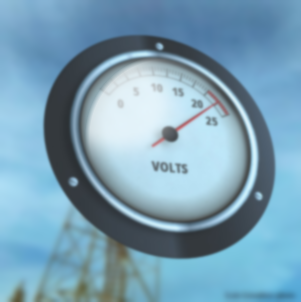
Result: 22.5; V
